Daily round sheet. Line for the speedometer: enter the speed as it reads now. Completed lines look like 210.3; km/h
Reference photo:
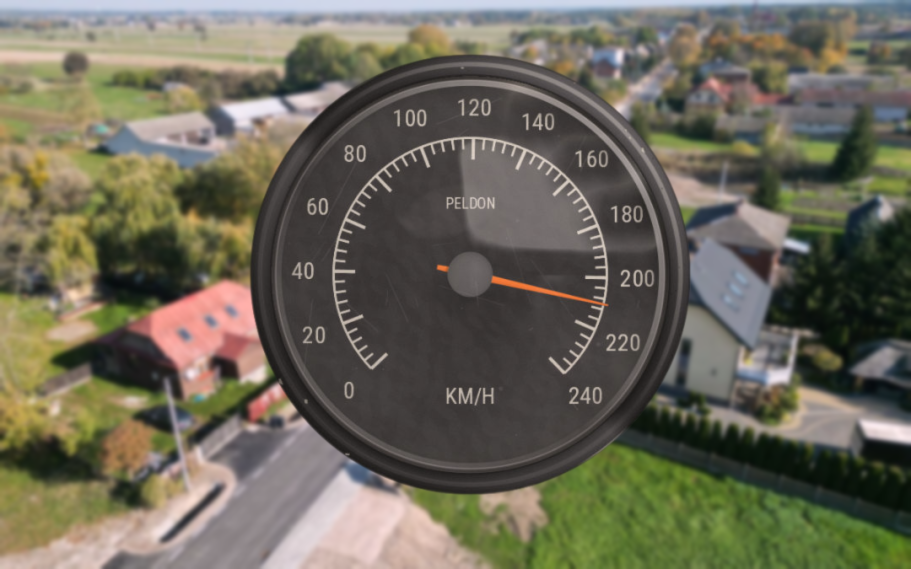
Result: 210; km/h
